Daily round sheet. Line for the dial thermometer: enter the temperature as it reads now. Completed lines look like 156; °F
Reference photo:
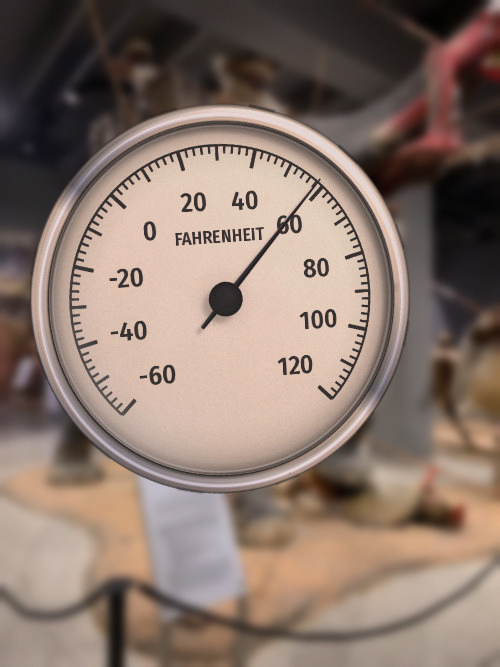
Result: 58; °F
